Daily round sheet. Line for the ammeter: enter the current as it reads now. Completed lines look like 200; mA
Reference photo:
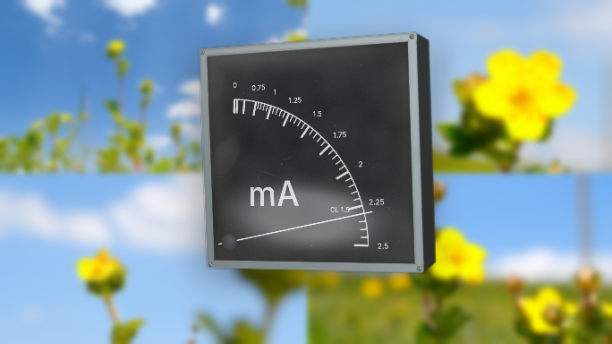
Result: 2.3; mA
